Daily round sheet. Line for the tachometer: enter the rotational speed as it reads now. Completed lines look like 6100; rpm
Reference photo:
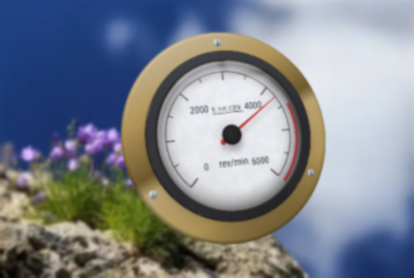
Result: 4250; rpm
